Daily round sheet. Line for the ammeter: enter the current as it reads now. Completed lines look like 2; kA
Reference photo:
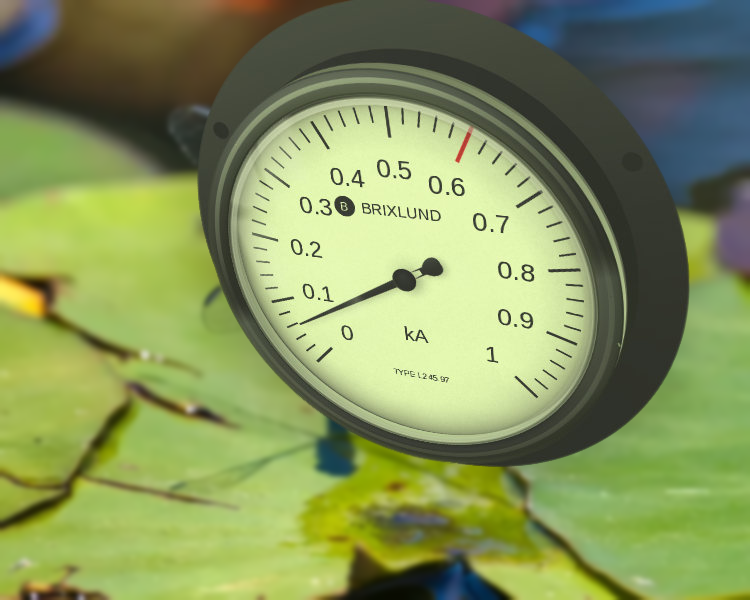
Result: 0.06; kA
